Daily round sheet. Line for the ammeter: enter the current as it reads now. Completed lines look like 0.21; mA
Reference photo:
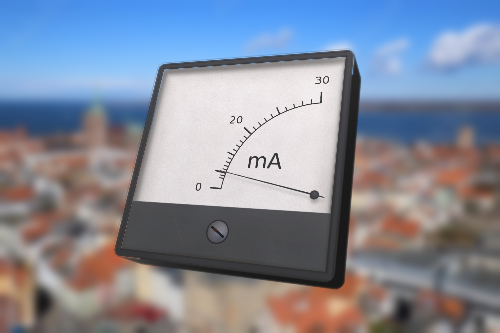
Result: 10; mA
